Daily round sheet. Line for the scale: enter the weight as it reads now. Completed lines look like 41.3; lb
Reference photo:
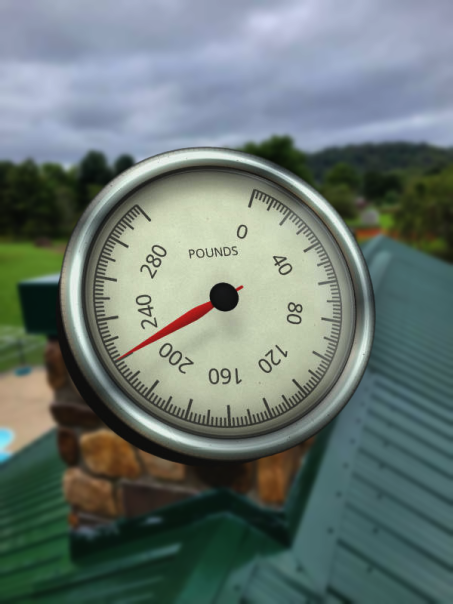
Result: 220; lb
